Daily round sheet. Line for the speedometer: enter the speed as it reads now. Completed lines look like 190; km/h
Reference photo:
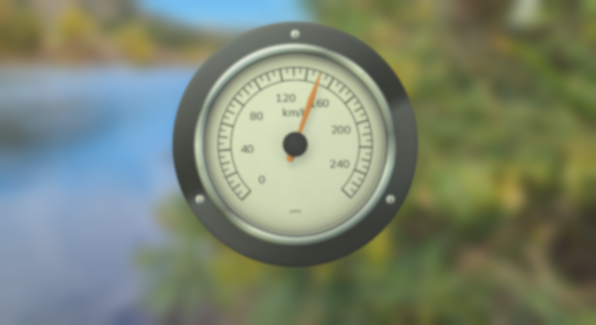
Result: 150; km/h
